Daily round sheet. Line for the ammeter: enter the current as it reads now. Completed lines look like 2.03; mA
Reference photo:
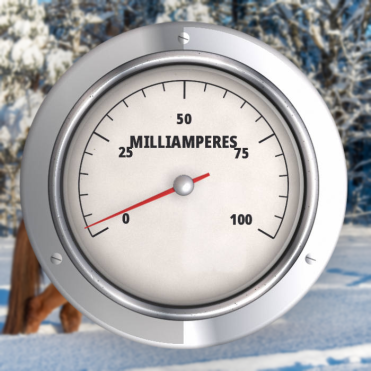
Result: 2.5; mA
